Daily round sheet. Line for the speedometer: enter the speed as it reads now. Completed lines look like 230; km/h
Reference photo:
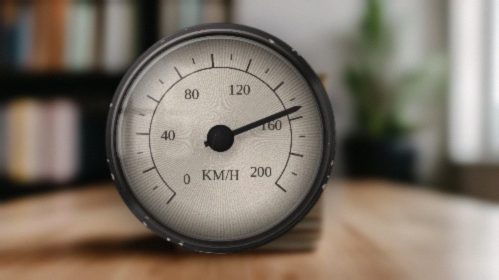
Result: 155; km/h
